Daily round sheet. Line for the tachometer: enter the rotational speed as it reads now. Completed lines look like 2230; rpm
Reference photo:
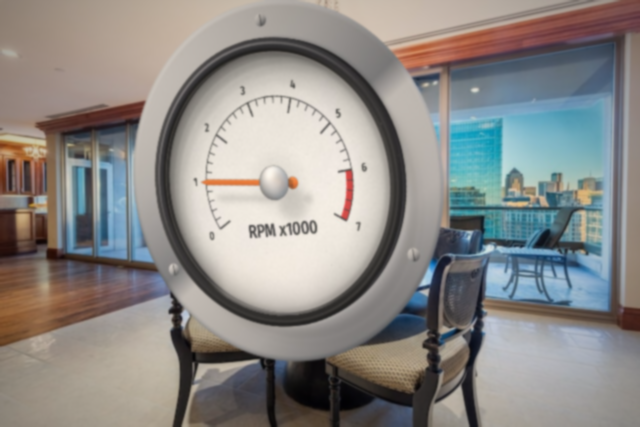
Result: 1000; rpm
